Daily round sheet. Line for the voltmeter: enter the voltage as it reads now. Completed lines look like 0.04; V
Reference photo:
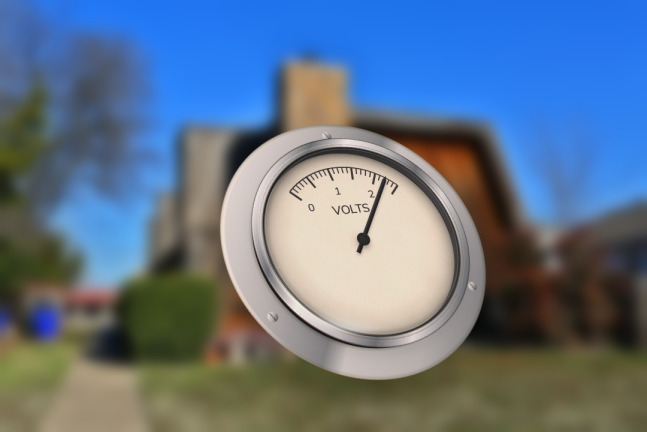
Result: 2.2; V
